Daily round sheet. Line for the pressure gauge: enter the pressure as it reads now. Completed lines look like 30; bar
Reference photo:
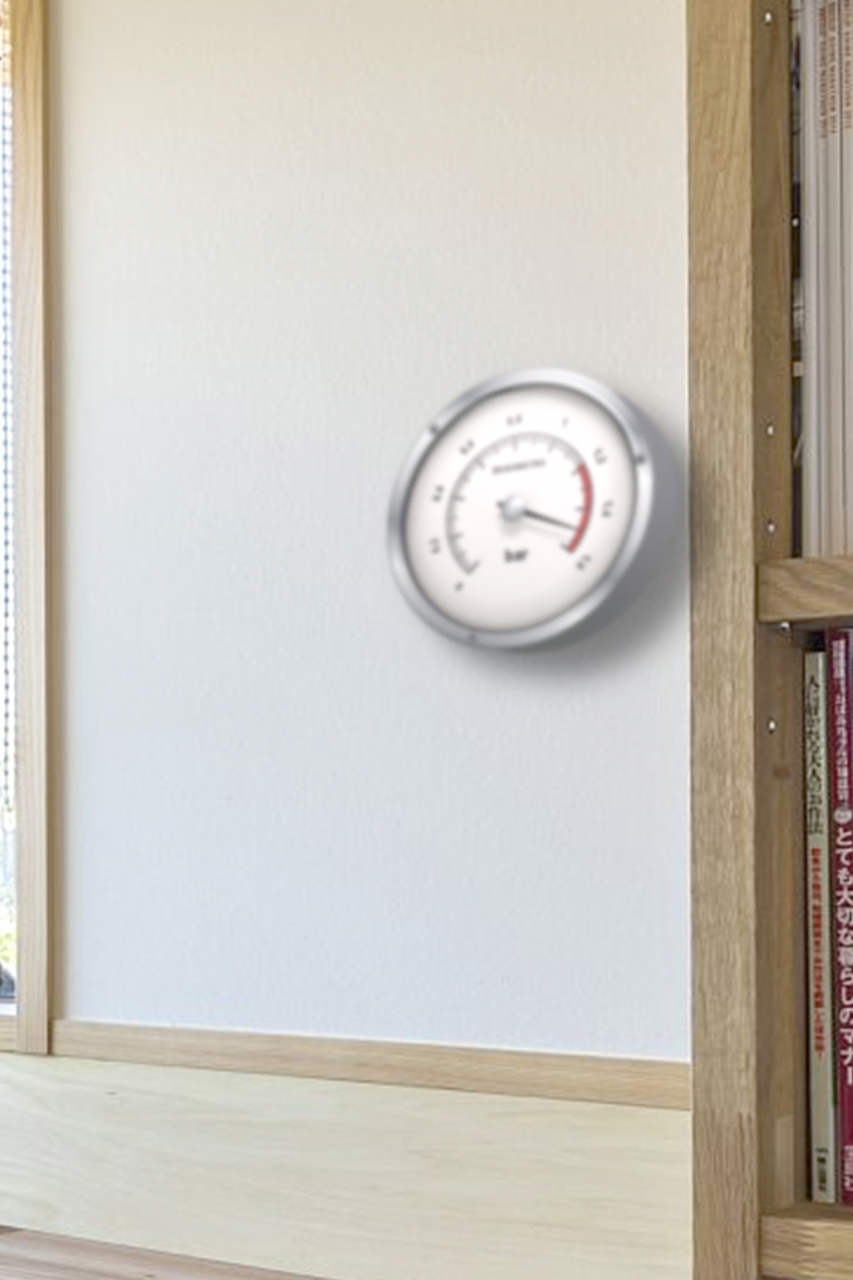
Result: 1.5; bar
